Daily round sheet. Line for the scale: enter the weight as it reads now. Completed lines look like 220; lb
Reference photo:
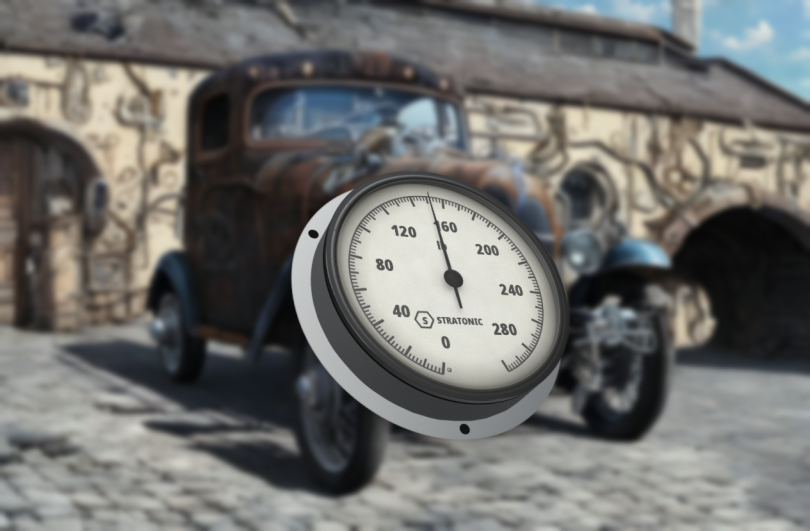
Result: 150; lb
